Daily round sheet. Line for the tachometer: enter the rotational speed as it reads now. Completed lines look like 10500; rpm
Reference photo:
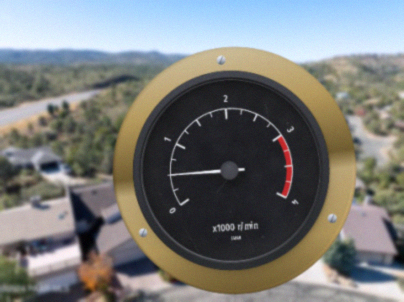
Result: 500; rpm
